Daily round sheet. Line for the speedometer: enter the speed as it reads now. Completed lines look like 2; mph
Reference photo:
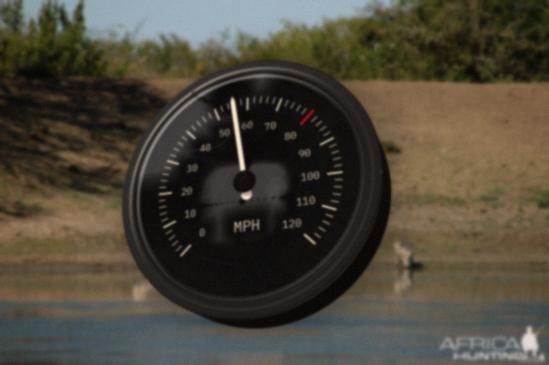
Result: 56; mph
